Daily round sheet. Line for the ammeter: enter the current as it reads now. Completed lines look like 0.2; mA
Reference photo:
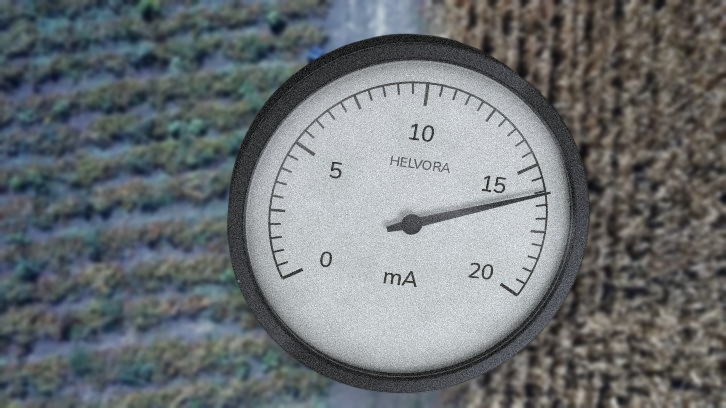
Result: 16; mA
